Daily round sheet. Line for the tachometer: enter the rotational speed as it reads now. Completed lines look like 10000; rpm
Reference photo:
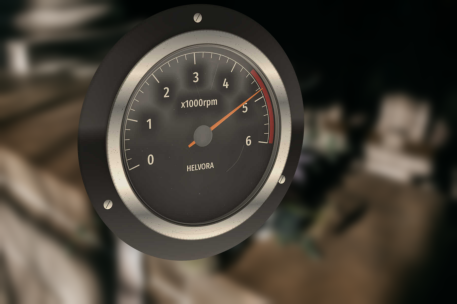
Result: 4800; rpm
